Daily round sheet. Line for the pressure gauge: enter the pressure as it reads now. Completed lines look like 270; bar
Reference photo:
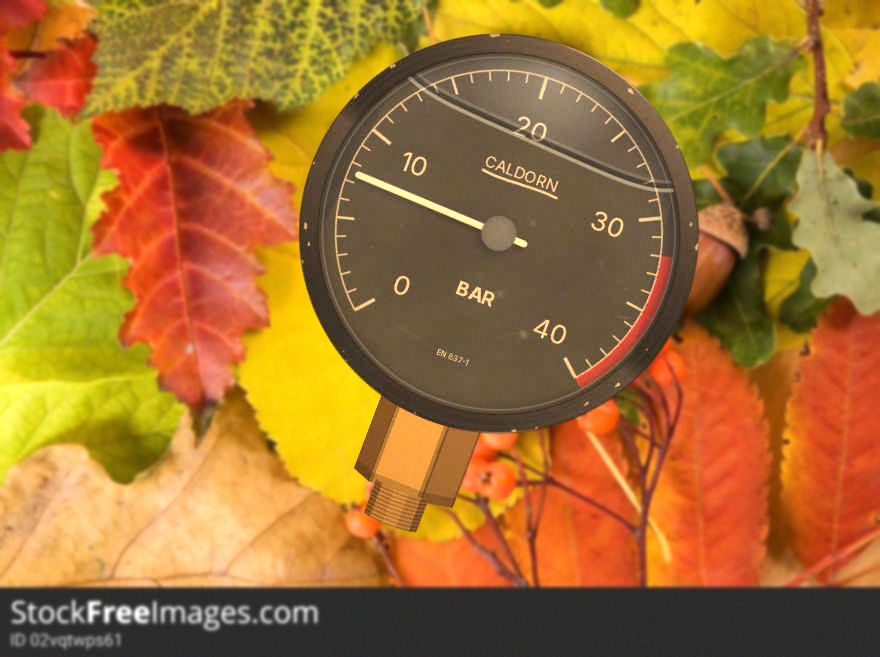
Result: 7.5; bar
